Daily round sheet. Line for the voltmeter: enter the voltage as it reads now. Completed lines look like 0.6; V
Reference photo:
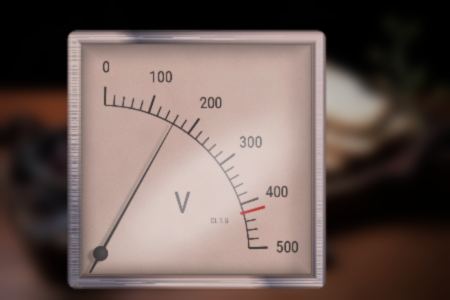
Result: 160; V
